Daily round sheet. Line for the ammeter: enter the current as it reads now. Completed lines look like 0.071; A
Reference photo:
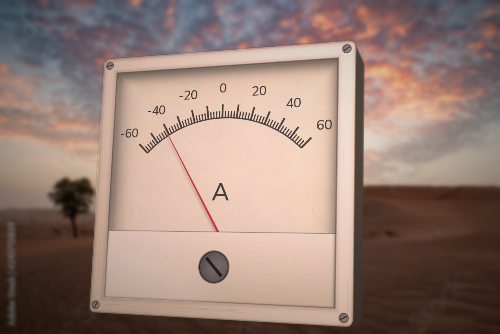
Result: -40; A
